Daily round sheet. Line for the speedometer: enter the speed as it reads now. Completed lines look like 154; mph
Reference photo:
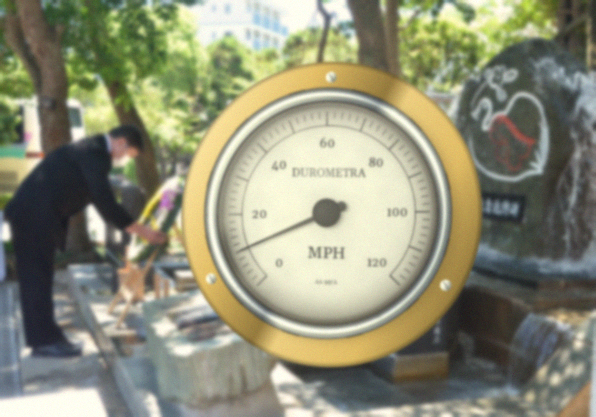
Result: 10; mph
